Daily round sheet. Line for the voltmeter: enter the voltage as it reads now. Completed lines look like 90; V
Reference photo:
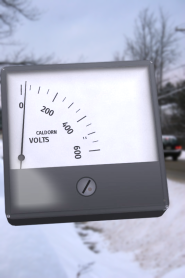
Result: 25; V
